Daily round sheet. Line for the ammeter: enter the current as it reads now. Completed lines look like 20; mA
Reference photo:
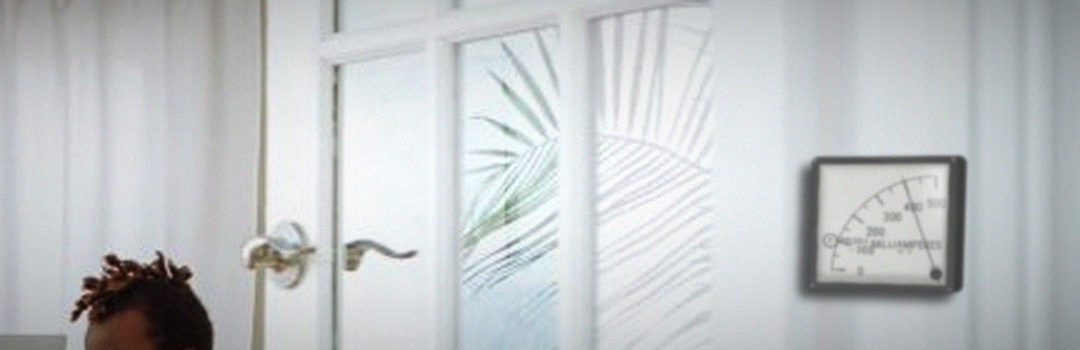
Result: 400; mA
